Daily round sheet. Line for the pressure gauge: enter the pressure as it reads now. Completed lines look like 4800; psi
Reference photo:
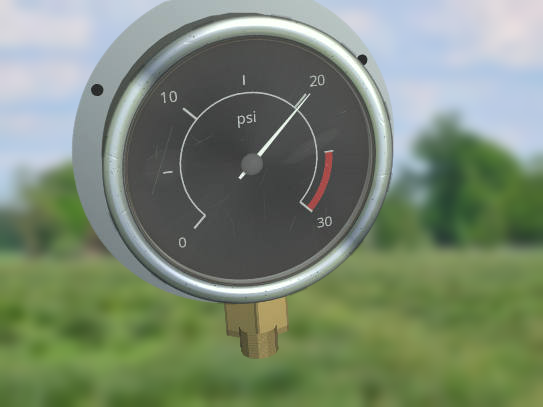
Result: 20; psi
